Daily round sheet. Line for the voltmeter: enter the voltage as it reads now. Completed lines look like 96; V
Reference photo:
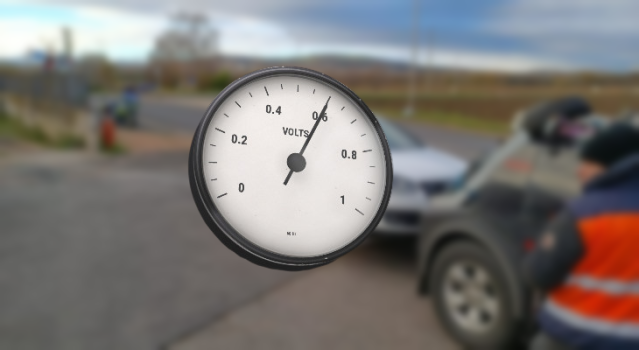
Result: 0.6; V
